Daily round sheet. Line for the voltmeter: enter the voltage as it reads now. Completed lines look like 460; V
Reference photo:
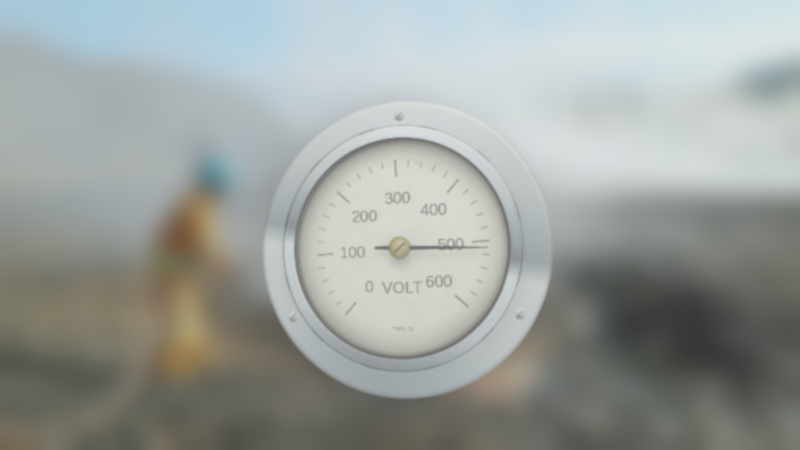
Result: 510; V
